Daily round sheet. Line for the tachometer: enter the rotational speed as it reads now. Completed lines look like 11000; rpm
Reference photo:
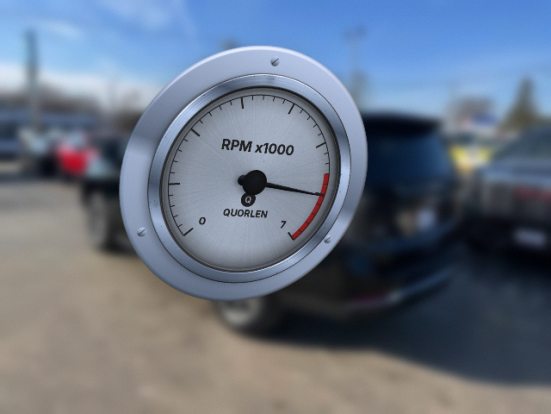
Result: 6000; rpm
